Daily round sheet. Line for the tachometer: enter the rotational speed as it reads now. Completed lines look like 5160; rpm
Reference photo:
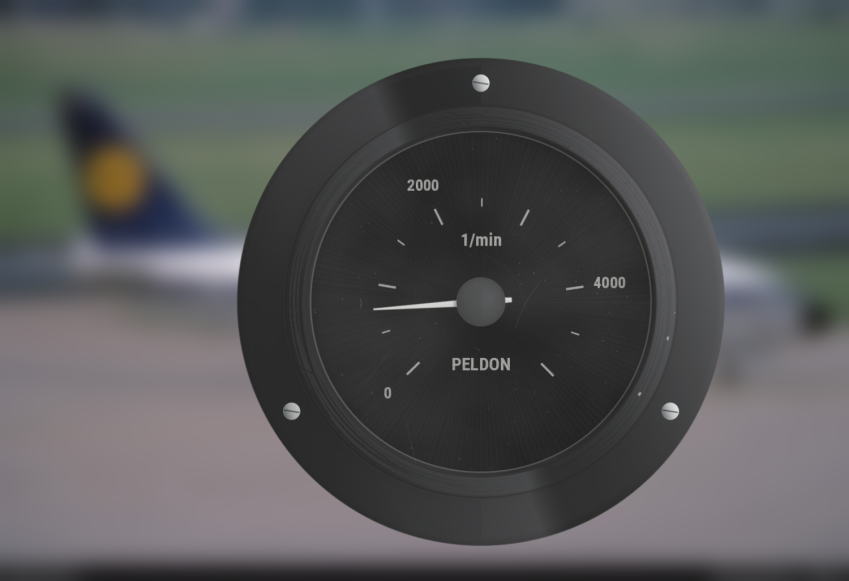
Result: 750; rpm
